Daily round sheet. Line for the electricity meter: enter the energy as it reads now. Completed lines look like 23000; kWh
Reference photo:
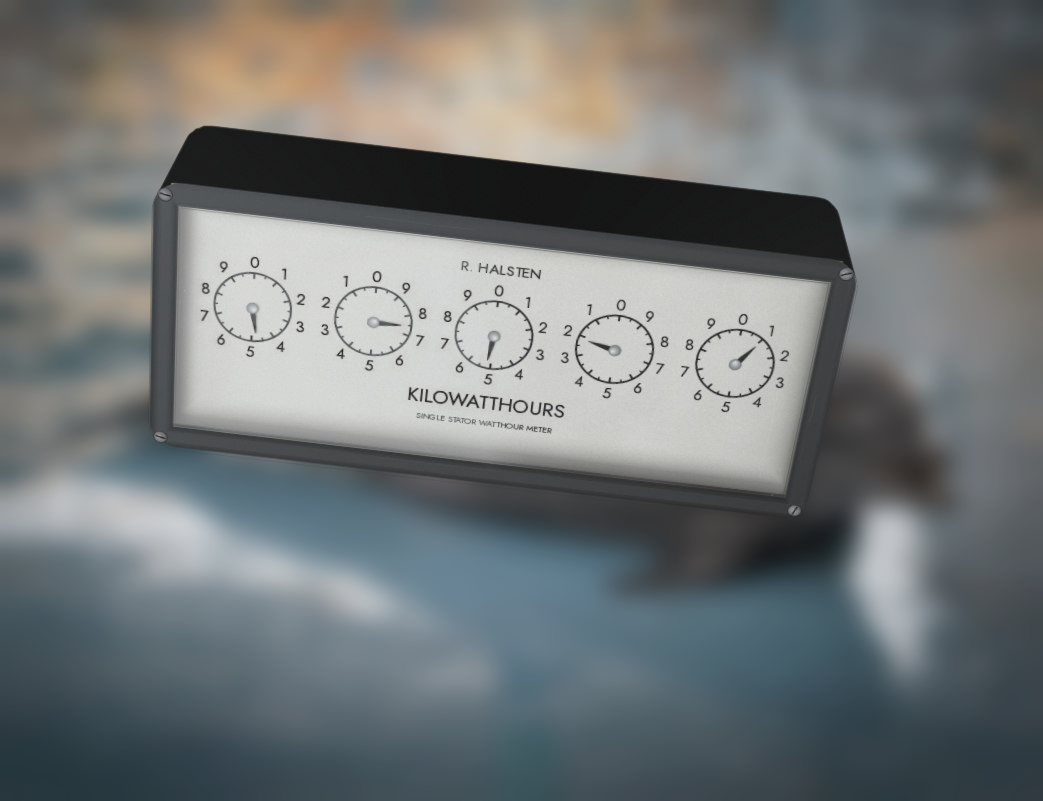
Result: 47521; kWh
